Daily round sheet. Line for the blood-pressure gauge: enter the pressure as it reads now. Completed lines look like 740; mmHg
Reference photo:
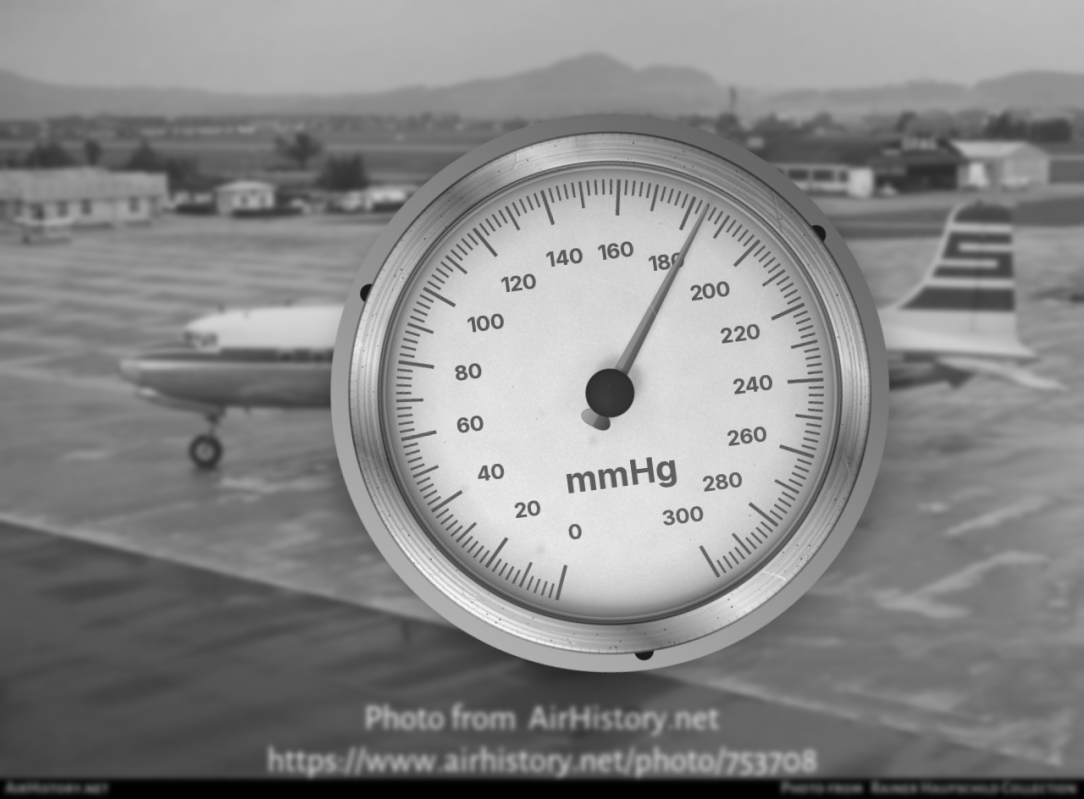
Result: 184; mmHg
